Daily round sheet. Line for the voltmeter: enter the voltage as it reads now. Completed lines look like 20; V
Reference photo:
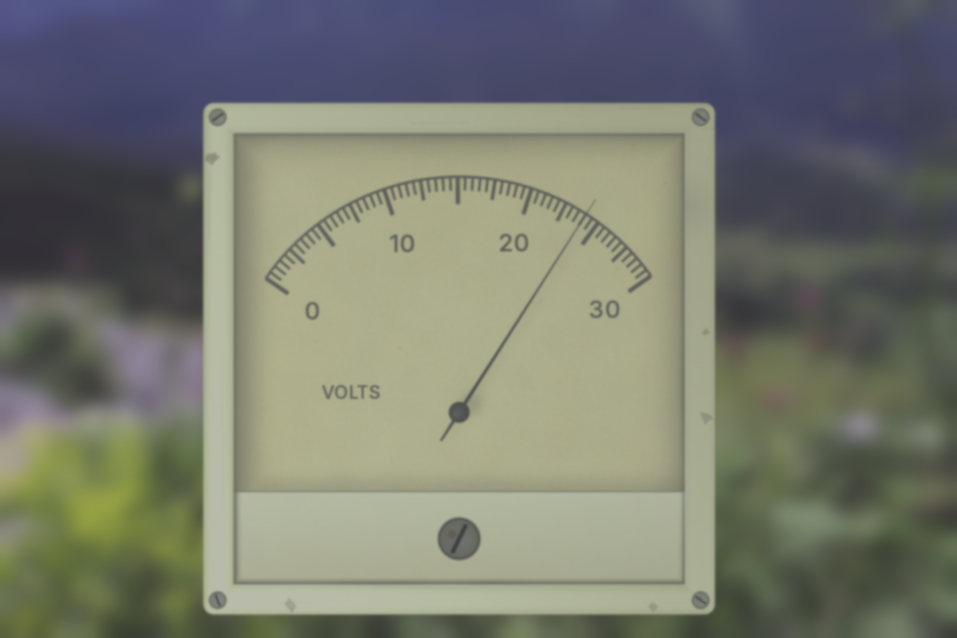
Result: 24; V
